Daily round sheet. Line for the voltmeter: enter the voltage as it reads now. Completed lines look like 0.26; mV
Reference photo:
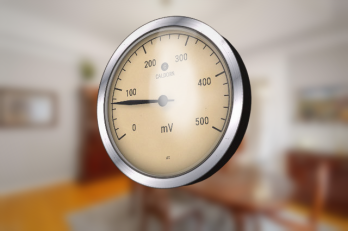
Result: 70; mV
